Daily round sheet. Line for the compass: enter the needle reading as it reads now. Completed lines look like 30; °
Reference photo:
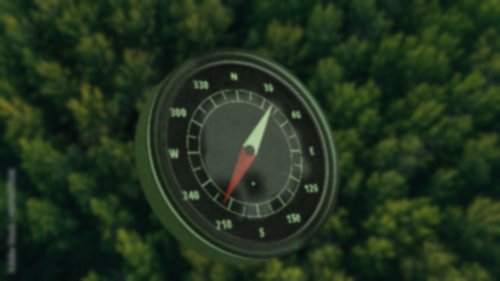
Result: 217.5; °
